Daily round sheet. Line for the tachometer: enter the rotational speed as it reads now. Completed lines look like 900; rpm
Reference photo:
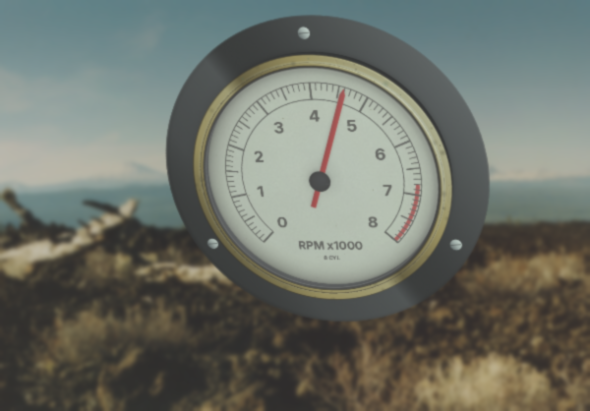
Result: 4600; rpm
